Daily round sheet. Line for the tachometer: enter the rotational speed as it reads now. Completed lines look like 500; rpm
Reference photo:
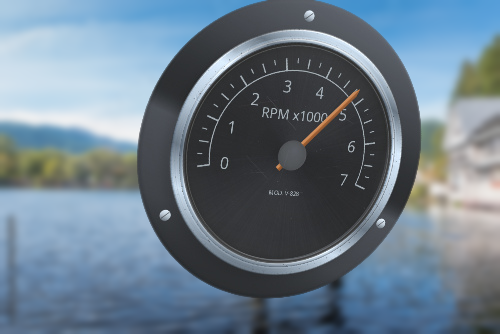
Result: 4750; rpm
